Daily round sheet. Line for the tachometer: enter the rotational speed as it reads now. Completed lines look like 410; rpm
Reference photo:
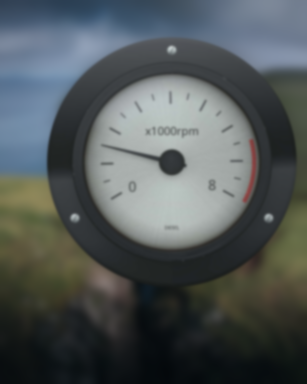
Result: 1500; rpm
